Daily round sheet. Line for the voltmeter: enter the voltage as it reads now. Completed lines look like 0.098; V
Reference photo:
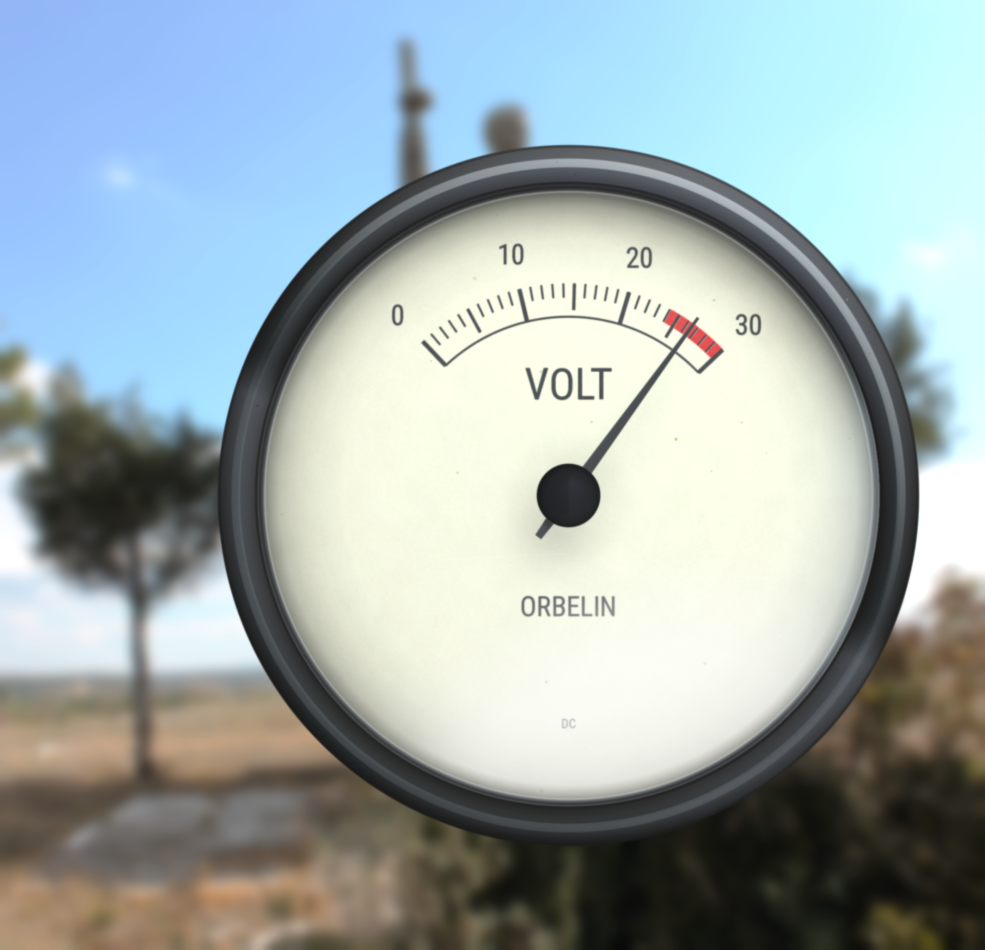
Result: 26.5; V
